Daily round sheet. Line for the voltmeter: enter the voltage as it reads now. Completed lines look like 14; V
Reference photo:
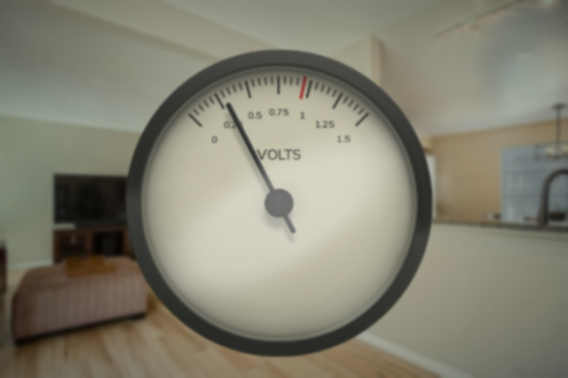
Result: 0.3; V
